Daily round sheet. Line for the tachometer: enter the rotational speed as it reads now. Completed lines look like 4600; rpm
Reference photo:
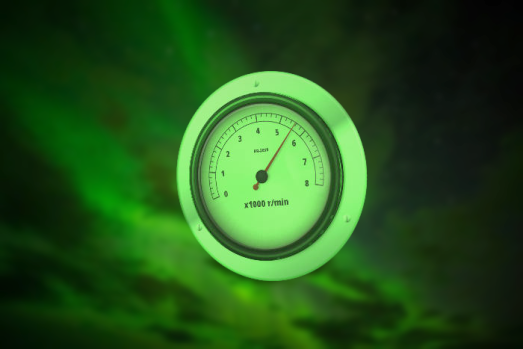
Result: 5600; rpm
